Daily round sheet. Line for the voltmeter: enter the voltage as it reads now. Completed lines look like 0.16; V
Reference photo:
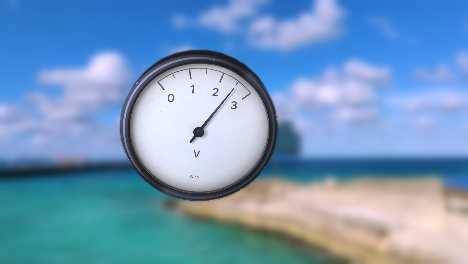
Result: 2.5; V
